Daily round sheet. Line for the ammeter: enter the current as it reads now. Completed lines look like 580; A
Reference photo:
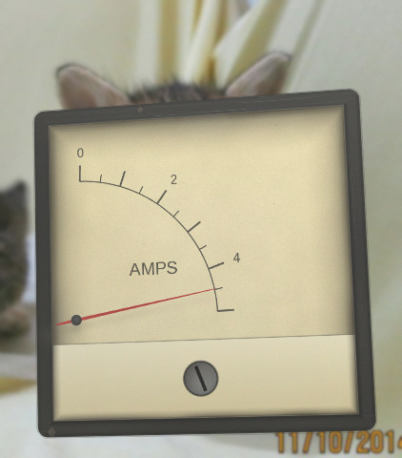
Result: 4.5; A
